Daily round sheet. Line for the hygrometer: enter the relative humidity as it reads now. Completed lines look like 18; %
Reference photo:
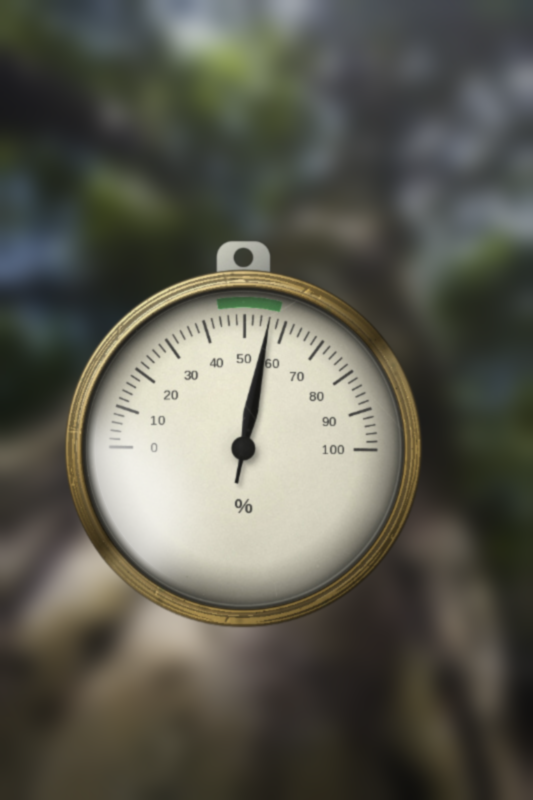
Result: 56; %
